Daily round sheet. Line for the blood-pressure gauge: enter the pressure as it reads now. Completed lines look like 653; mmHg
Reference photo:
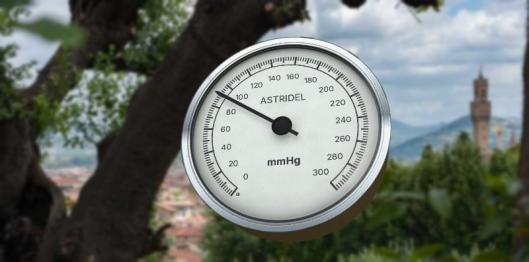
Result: 90; mmHg
